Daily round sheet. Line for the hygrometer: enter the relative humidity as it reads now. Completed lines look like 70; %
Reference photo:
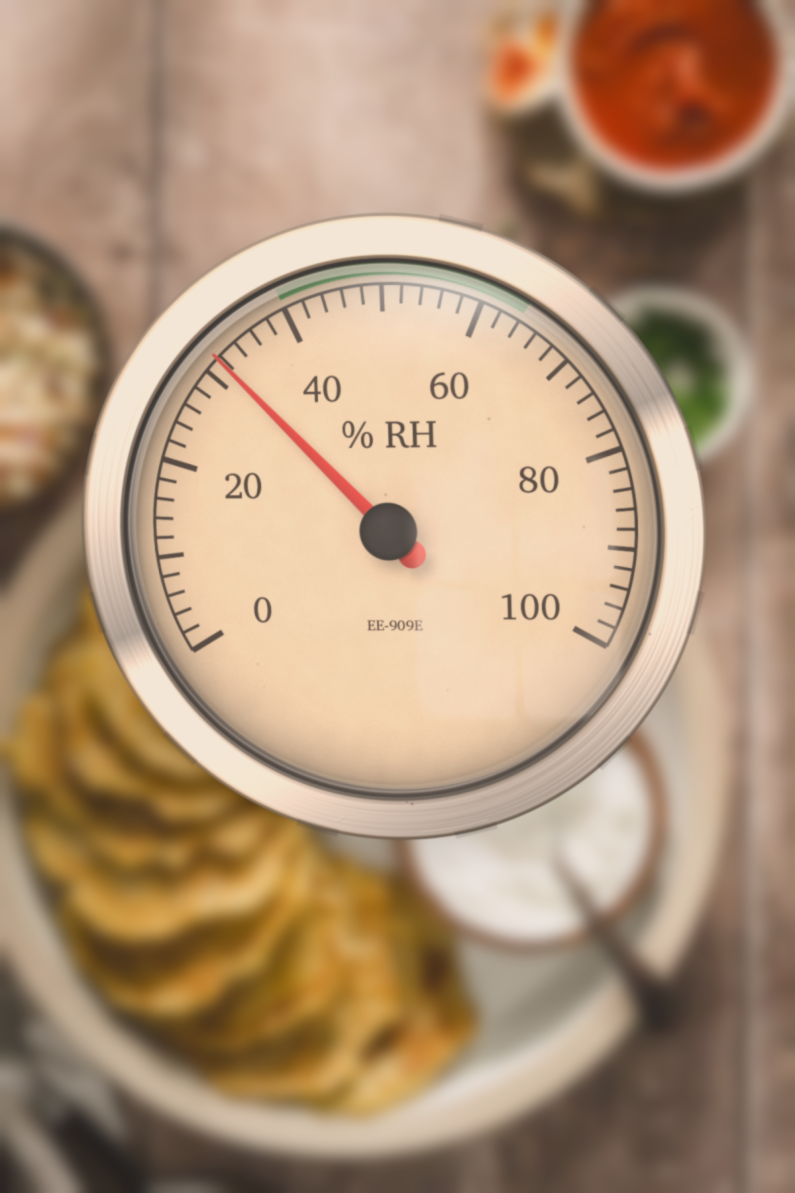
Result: 32; %
